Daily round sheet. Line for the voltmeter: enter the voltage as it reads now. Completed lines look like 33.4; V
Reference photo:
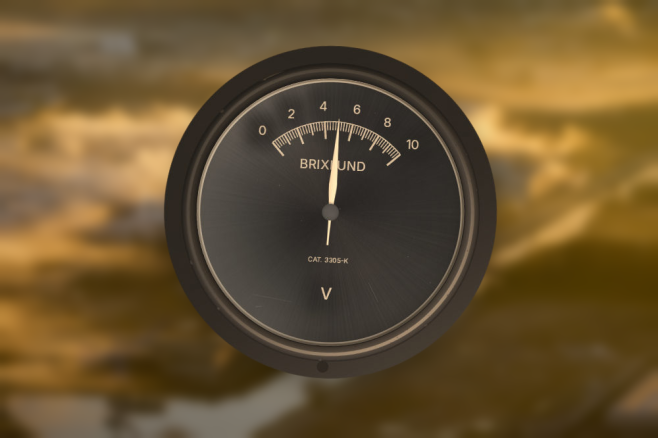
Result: 5; V
